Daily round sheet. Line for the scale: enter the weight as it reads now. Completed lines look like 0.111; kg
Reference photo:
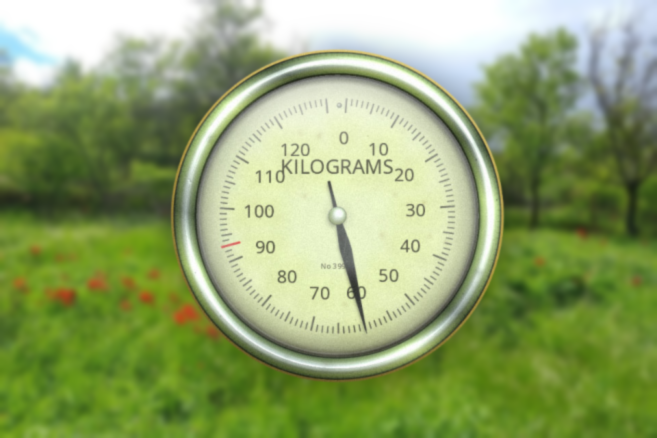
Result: 60; kg
